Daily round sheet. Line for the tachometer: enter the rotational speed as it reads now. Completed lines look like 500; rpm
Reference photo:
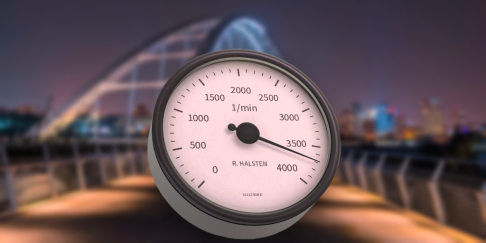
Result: 3700; rpm
